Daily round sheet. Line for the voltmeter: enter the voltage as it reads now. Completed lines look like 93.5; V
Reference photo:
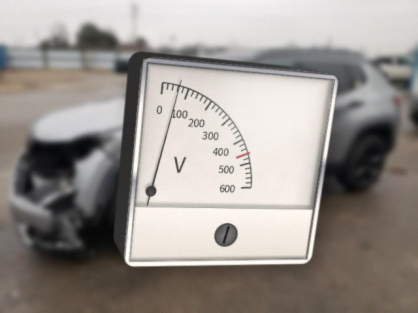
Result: 60; V
